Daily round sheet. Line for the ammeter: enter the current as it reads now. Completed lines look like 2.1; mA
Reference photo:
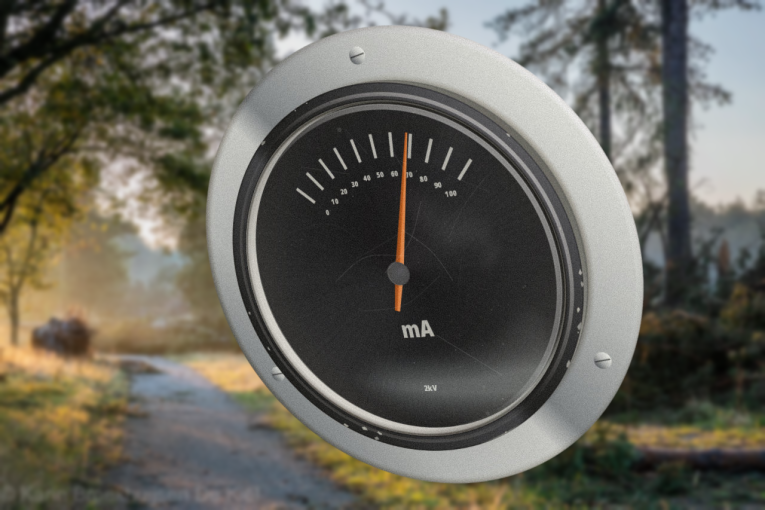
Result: 70; mA
